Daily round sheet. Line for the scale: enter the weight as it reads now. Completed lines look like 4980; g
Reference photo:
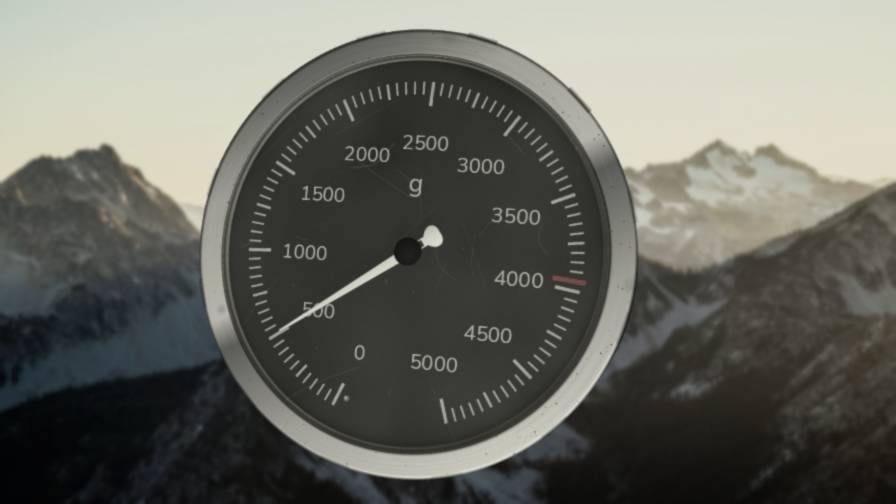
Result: 500; g
